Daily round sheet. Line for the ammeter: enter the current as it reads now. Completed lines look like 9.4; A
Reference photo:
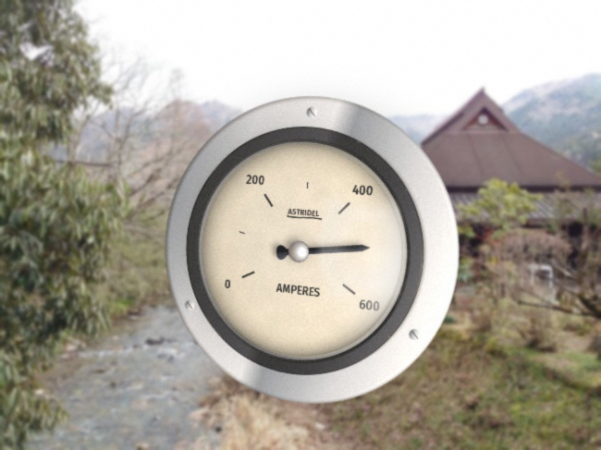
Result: 500; A
